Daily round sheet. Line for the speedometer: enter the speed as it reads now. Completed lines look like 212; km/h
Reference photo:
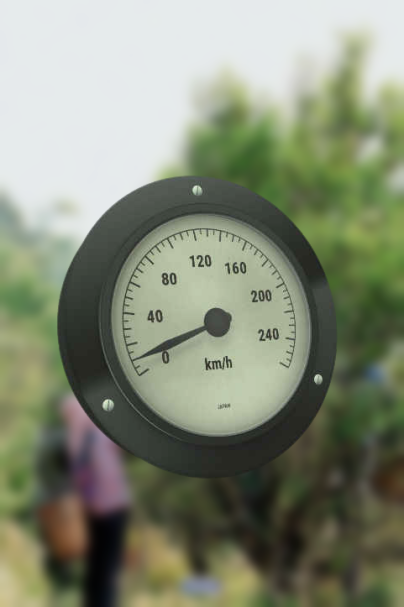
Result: 10; km/h
